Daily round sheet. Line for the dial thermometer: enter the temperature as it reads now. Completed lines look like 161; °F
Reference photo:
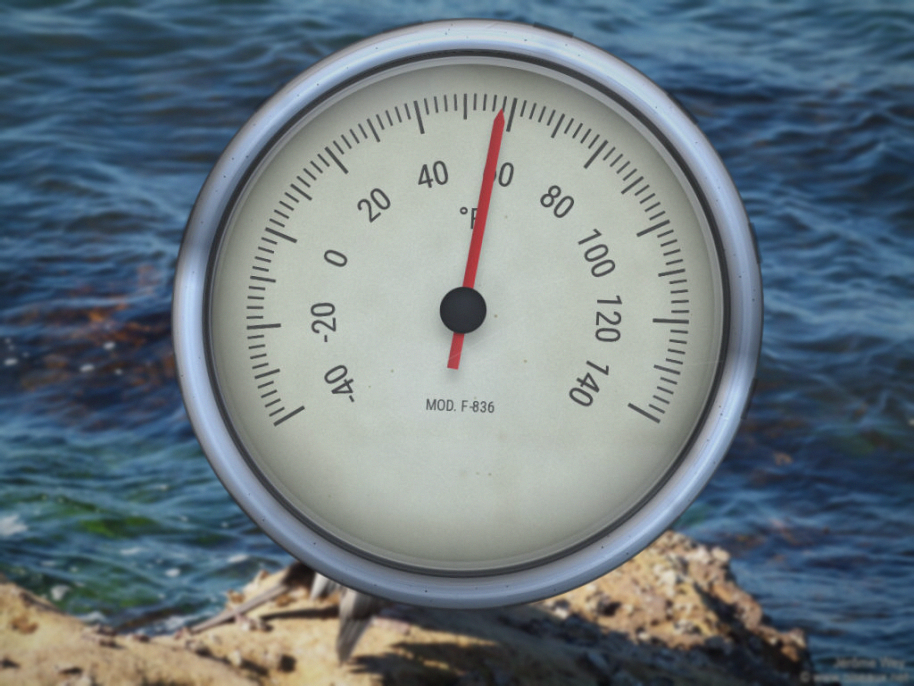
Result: 58; °F
